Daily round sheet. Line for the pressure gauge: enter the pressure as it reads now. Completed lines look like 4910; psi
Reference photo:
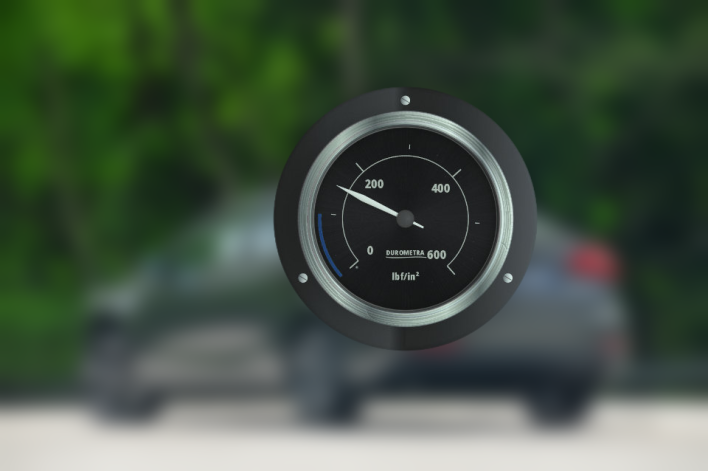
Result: 150; psi
